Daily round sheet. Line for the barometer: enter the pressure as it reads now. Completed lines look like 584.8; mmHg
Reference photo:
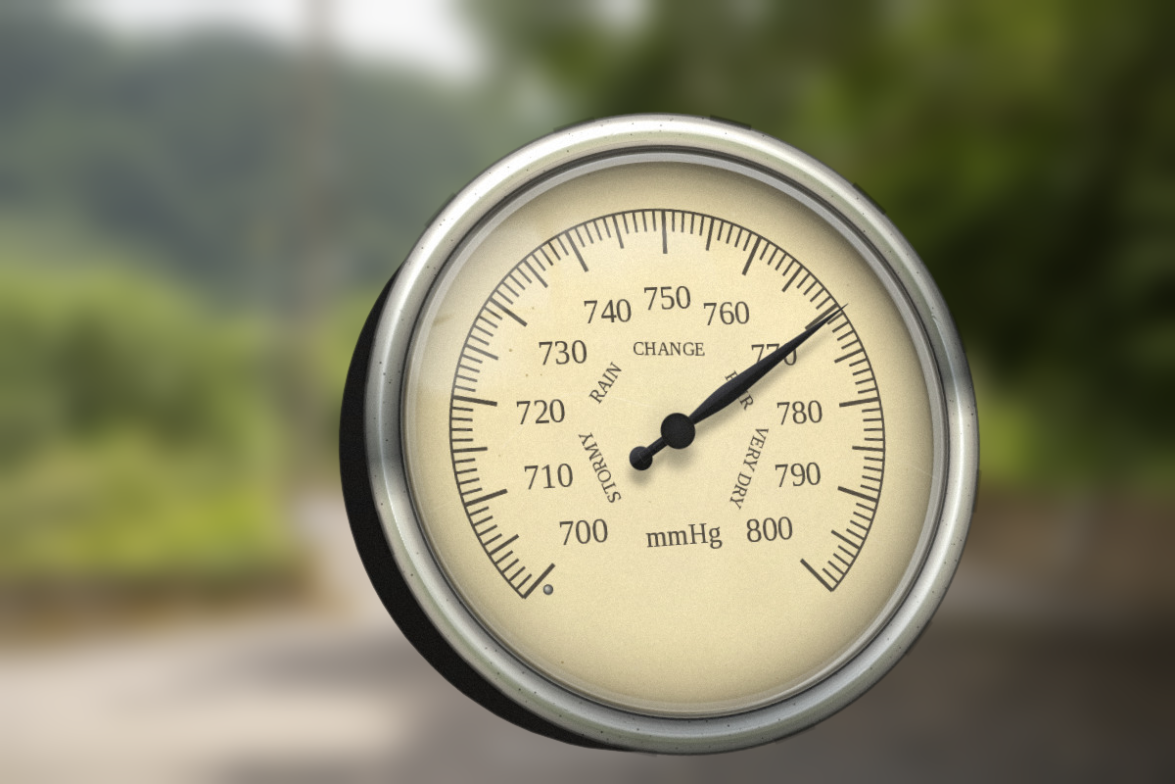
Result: 770.5; mmHg
